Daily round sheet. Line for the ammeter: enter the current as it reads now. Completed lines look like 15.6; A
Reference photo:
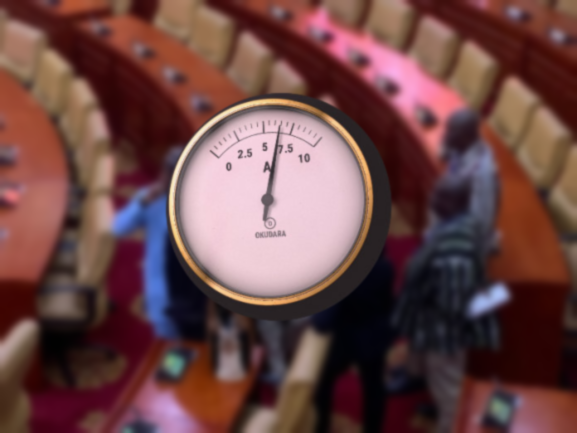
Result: 6.5; A
